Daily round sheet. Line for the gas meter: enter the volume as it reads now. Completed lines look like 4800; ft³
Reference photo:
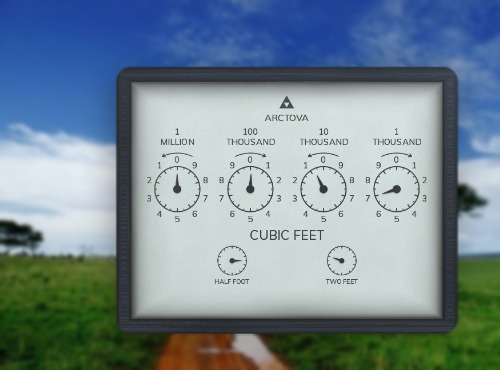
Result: 700; ft³
